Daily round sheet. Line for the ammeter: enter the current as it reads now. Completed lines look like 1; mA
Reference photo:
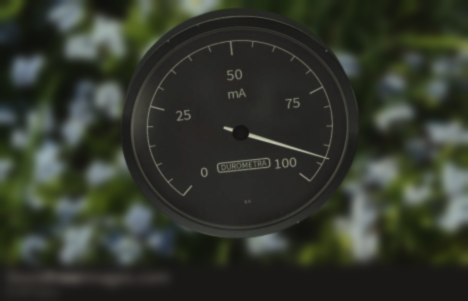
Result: 92.5; mA
